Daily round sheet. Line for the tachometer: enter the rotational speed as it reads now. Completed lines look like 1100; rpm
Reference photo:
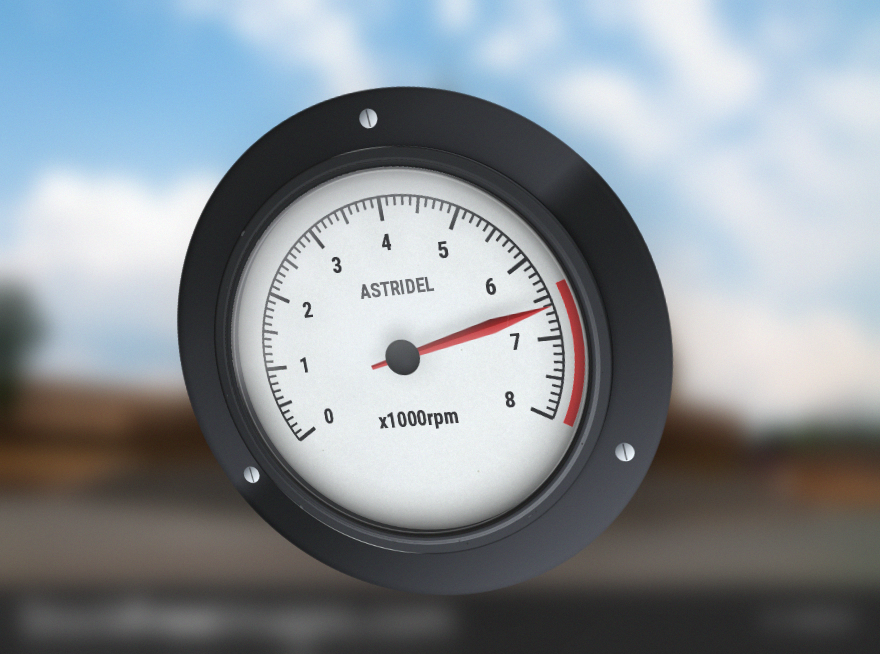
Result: 6600; rpm
